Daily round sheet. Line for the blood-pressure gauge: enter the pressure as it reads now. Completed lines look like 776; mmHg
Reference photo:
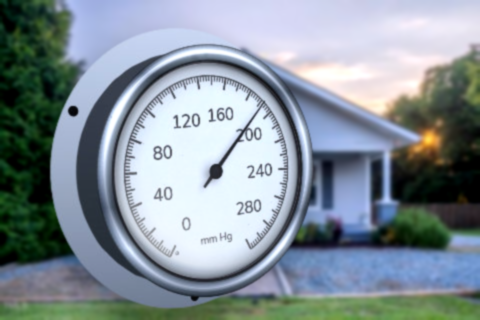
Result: 190; mmHg
